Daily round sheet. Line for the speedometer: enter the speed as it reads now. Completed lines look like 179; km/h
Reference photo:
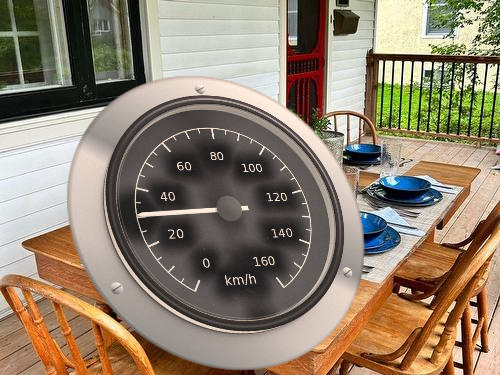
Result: 30; km/h
